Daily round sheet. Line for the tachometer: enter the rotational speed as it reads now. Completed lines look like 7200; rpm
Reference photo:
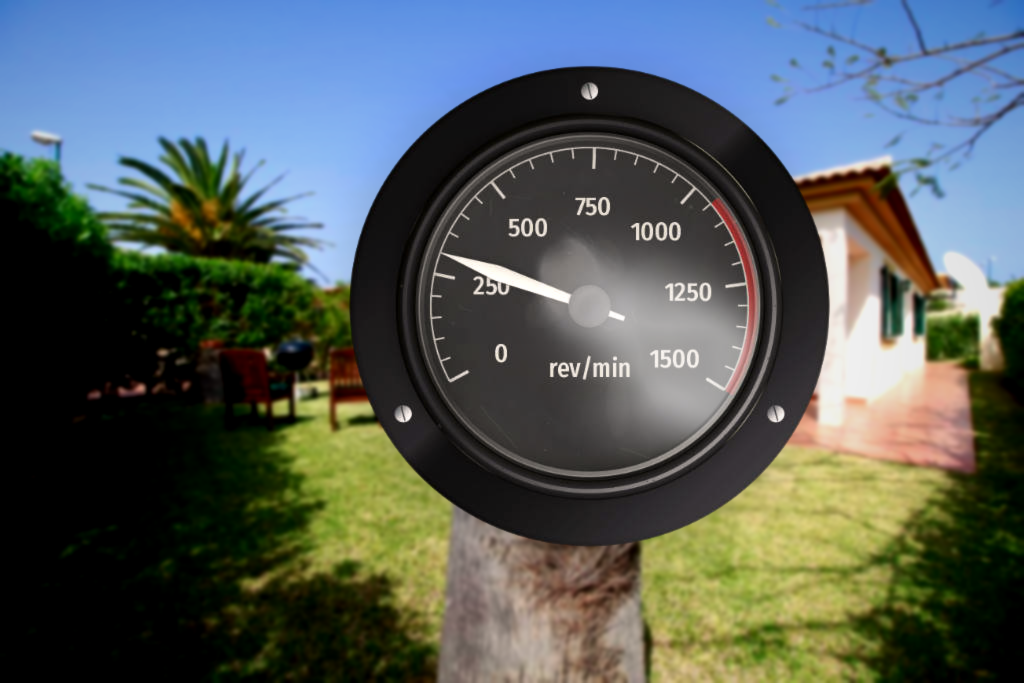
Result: 300; rpm
